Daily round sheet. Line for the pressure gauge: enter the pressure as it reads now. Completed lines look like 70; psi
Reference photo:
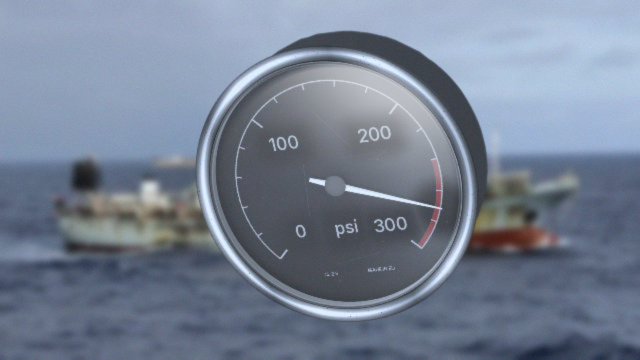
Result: 270; psi
